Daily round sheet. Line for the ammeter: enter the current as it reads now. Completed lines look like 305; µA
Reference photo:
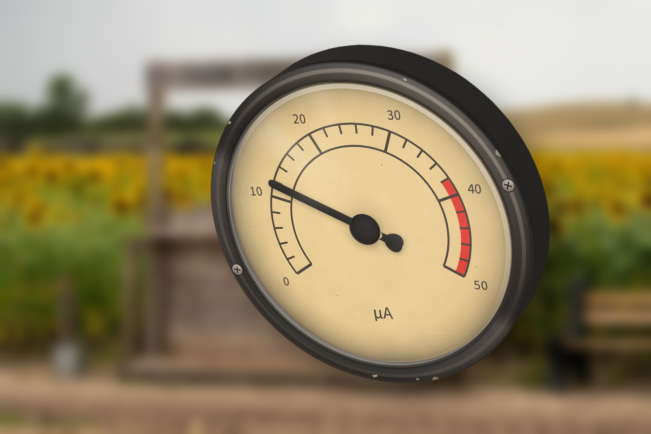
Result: 12; µA
